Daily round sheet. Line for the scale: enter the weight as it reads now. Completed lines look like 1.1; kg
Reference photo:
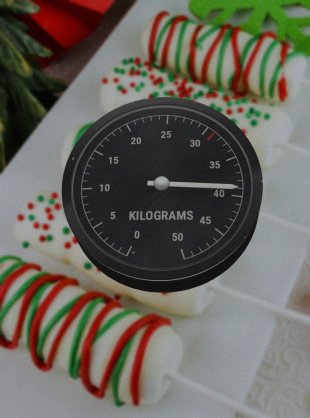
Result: 39; kg
